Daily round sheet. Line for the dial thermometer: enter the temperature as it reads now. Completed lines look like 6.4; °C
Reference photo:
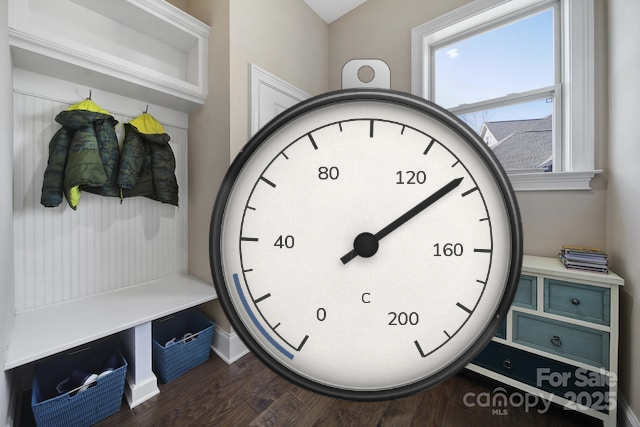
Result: 135; °C
